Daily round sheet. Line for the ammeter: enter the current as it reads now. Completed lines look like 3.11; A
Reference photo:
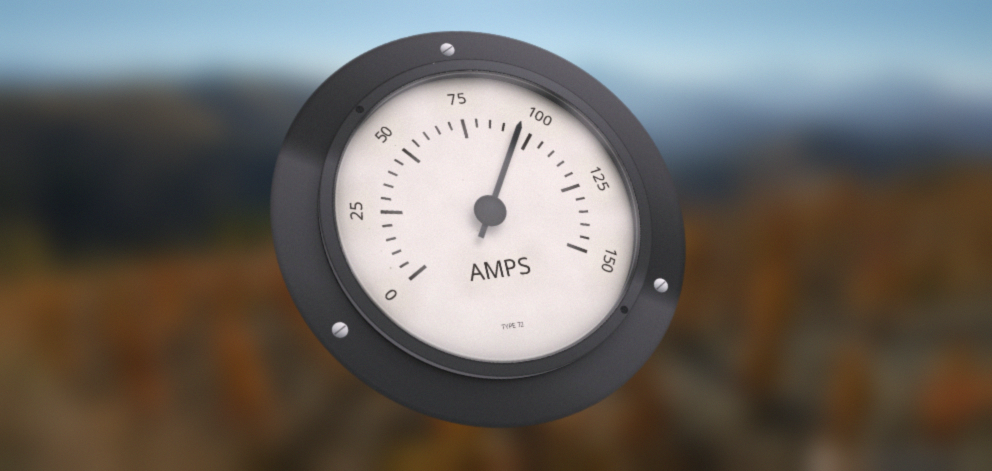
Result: 95; A
